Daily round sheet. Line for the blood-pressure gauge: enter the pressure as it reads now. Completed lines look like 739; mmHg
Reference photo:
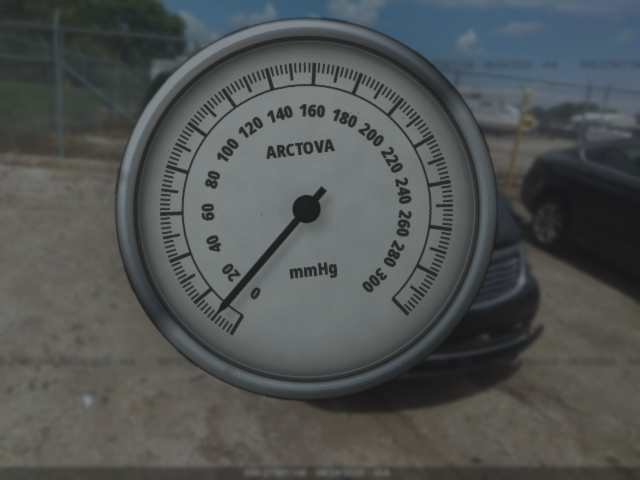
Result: 10; mmHg
